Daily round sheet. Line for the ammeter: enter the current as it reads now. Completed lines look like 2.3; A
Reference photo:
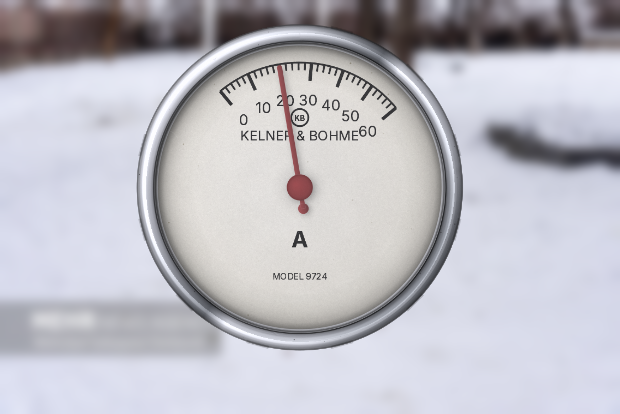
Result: 20; A
